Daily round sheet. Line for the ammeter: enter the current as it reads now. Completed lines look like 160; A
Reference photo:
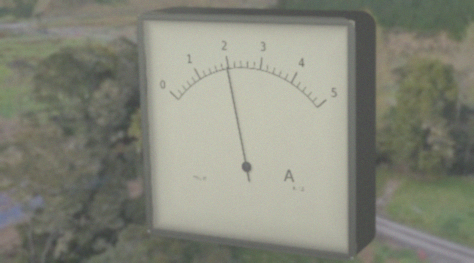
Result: 2; A
